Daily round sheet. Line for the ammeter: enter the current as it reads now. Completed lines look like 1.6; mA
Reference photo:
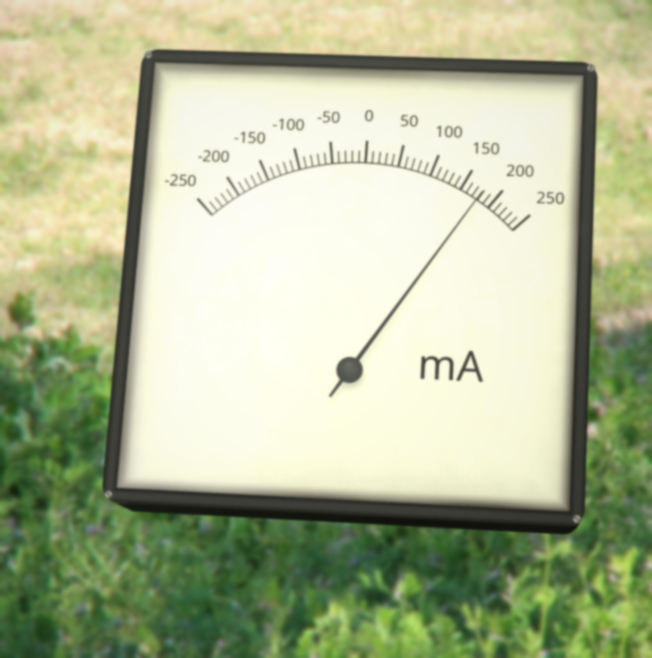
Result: 180; mA
